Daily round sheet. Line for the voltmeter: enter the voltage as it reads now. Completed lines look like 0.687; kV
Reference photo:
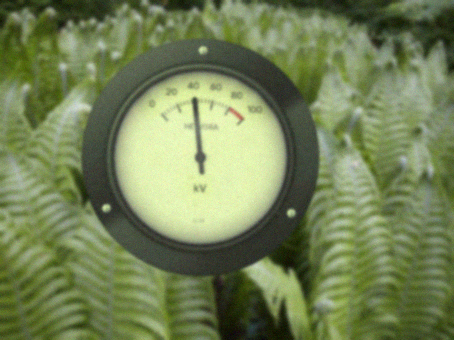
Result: 40; kV
